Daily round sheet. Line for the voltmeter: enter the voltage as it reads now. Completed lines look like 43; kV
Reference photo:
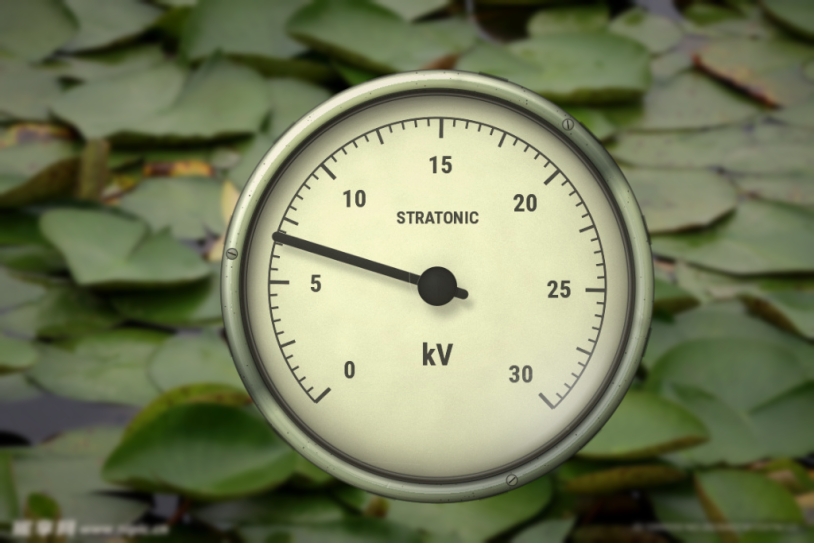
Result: 6.75; kV
